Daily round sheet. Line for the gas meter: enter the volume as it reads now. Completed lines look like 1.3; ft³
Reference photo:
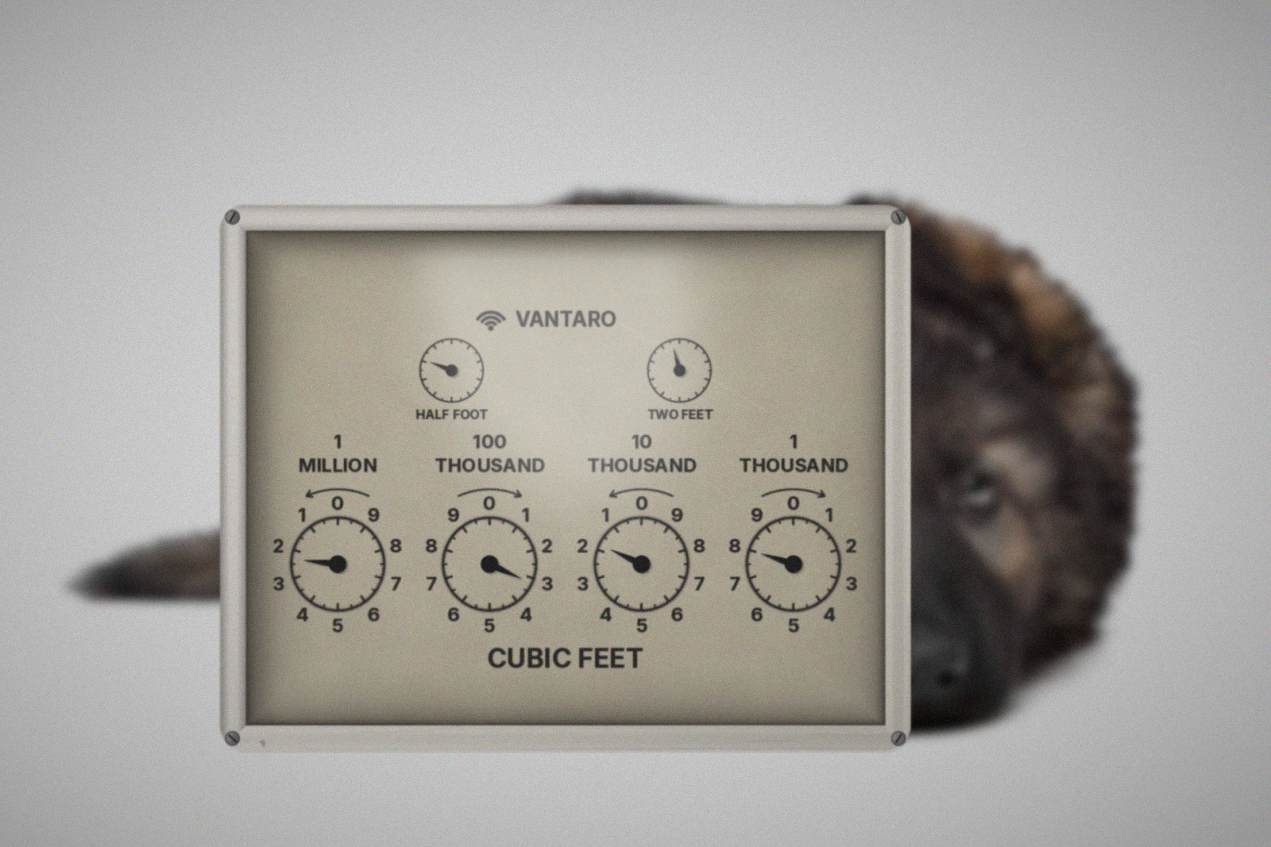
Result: 231800; ft³
